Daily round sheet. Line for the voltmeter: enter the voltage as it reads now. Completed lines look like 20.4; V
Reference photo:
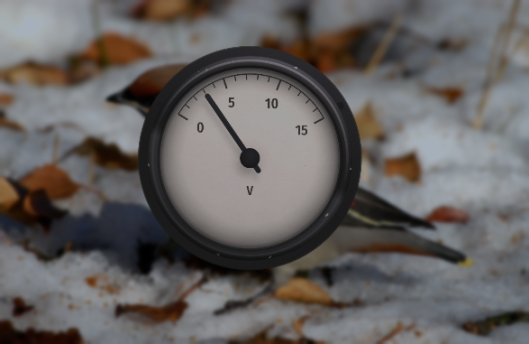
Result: 3; V
